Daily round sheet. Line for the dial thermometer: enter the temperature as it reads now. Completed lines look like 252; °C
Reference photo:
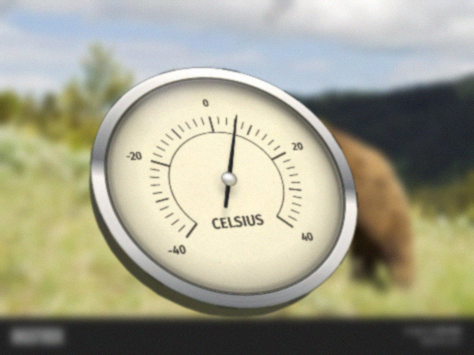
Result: 6; °C
